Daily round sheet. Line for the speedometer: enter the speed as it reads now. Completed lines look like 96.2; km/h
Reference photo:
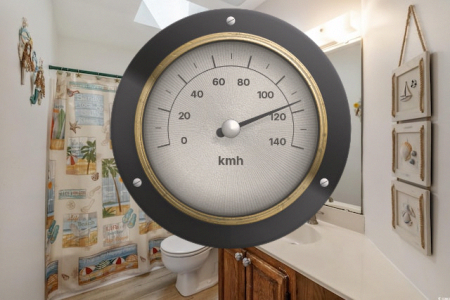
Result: 115; km/h
